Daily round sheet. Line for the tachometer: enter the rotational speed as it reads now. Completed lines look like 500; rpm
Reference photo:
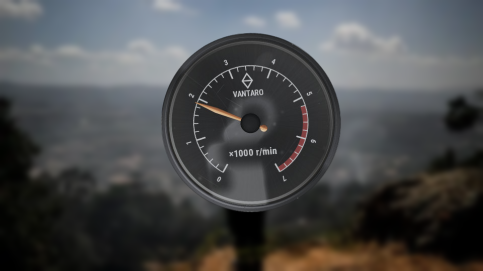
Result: 1900; rpm
